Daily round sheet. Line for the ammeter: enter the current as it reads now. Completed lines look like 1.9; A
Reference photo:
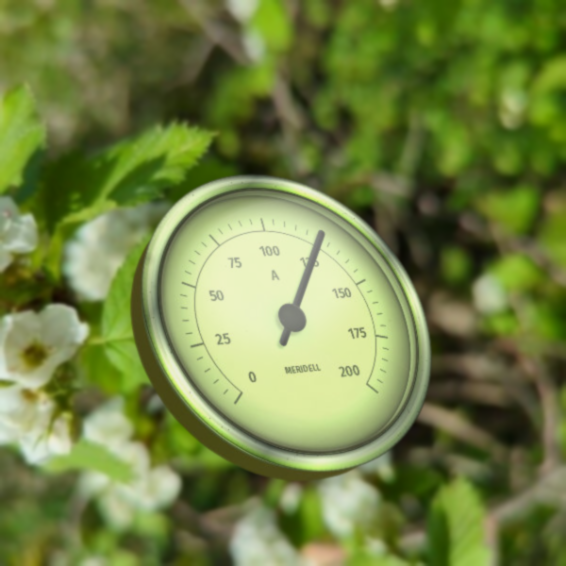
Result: 125; A
